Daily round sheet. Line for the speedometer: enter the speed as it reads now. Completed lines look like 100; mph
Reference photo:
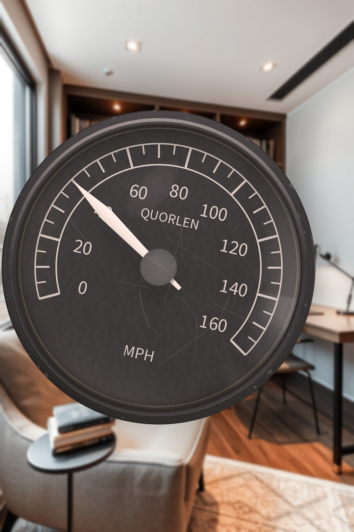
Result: 40; mph
